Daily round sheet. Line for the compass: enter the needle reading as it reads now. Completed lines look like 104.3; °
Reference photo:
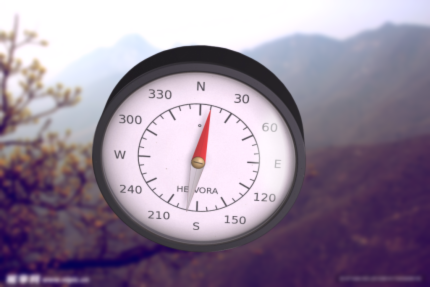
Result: 10; °
